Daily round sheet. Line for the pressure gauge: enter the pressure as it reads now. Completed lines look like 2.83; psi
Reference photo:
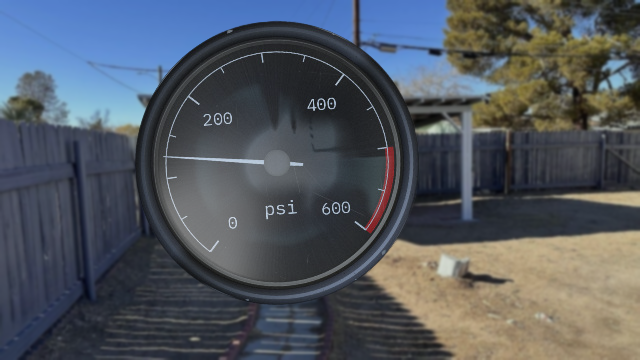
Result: 125; psi
